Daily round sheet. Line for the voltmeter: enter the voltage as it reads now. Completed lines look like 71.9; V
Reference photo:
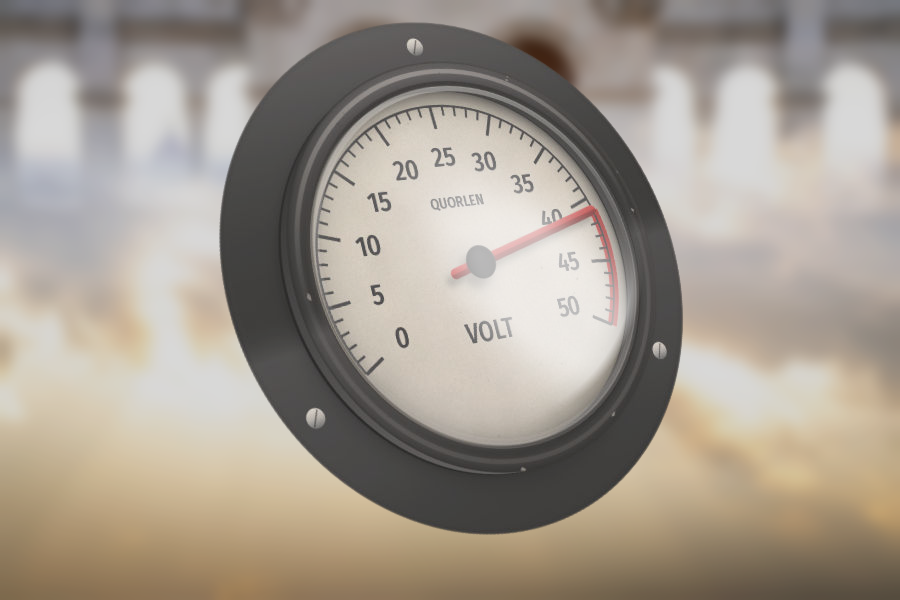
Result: 41; V
